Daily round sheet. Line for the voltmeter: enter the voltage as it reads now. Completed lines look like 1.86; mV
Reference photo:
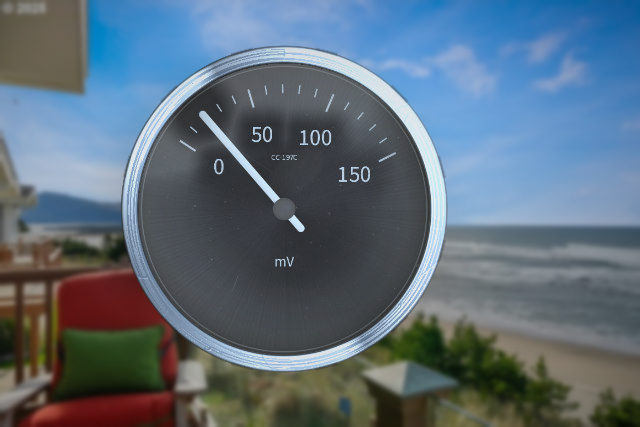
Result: 20; mV
